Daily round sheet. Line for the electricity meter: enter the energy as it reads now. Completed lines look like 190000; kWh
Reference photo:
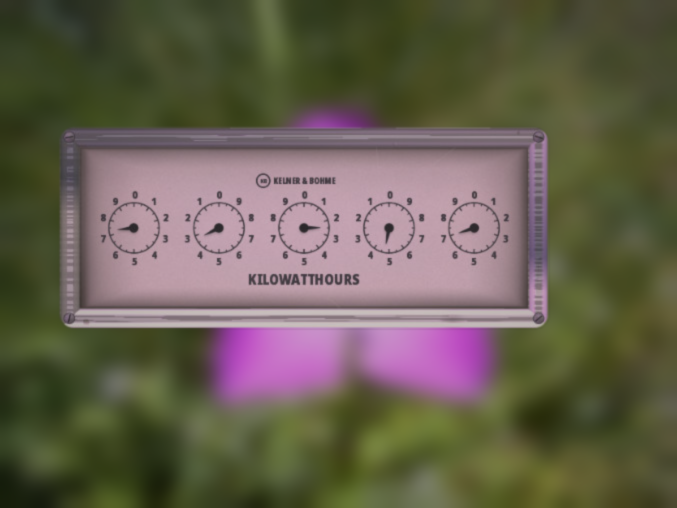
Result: 73247; kWh
